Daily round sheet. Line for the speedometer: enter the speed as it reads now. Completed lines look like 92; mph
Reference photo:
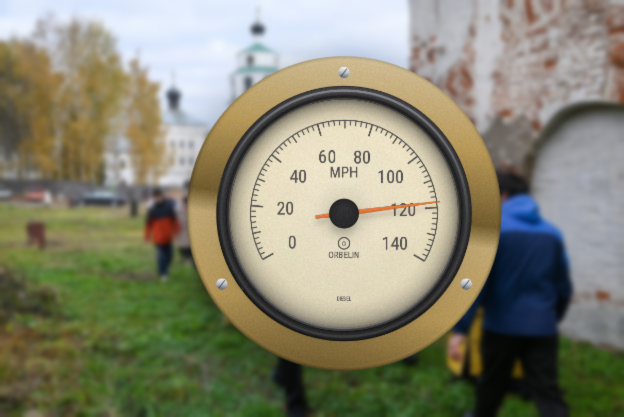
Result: 118; mph
